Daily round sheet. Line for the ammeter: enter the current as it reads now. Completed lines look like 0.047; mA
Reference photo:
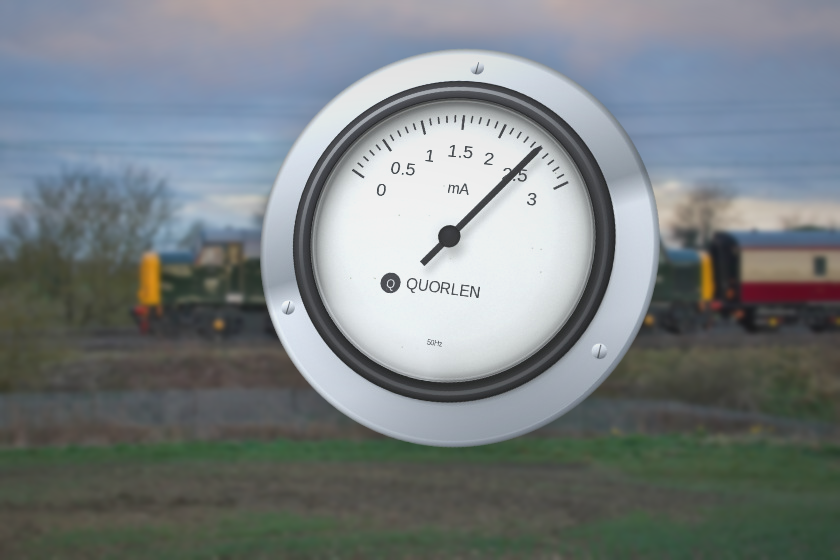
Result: 2.5; mA
